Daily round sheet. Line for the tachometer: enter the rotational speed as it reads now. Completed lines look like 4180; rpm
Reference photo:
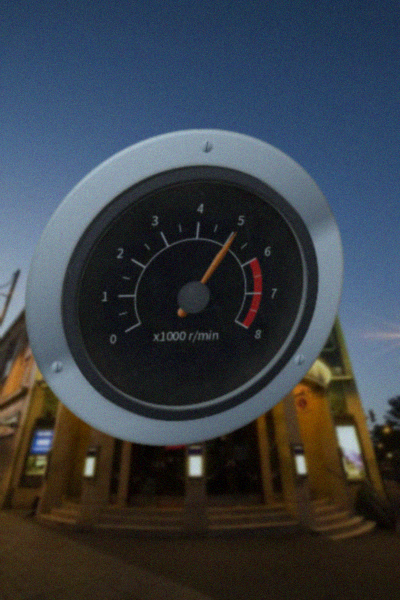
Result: 5000; rpm
